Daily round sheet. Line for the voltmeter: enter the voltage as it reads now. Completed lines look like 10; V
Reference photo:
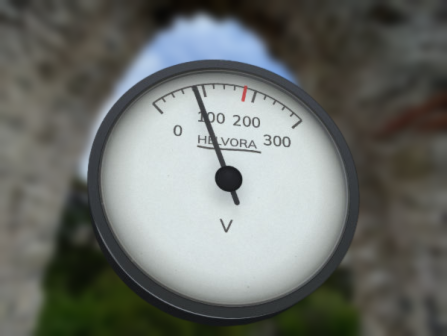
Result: 80; V
